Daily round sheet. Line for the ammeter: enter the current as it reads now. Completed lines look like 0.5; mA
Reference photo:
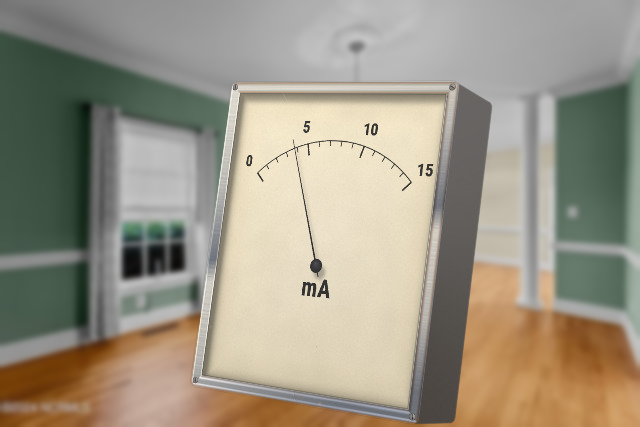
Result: 4; mA
